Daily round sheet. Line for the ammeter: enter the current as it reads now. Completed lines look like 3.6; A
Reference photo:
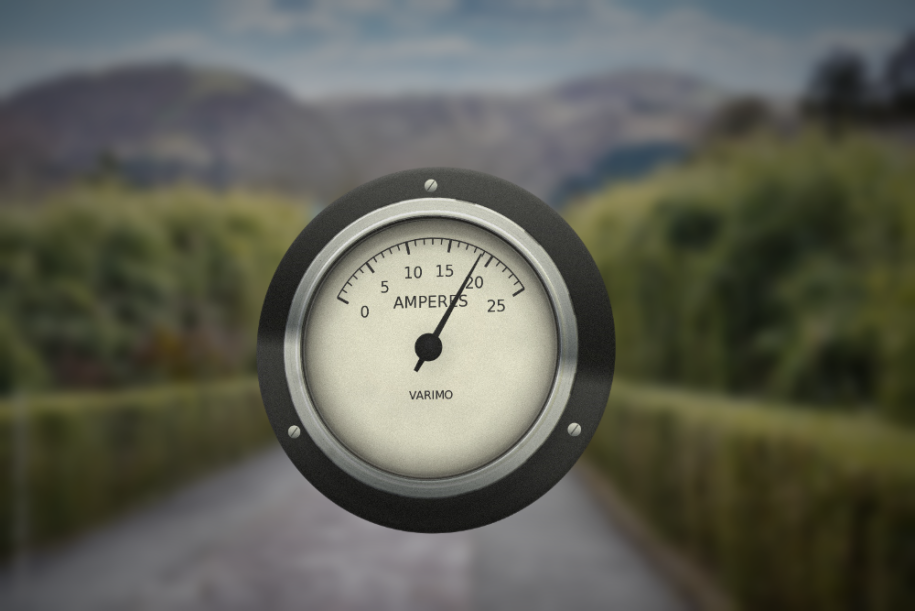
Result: 19; A
